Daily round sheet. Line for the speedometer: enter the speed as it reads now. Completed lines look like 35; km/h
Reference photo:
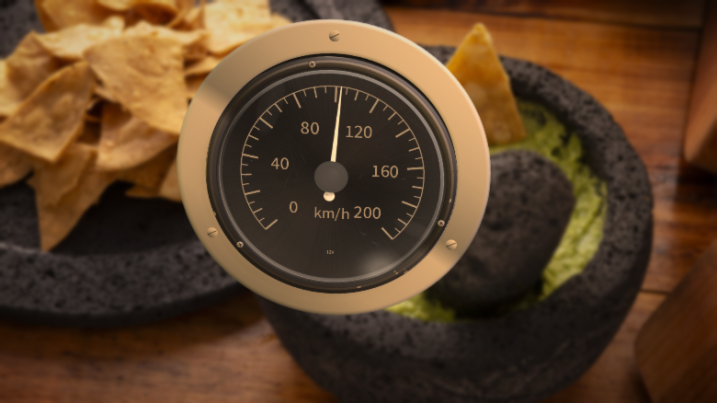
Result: 102.5; km/h
